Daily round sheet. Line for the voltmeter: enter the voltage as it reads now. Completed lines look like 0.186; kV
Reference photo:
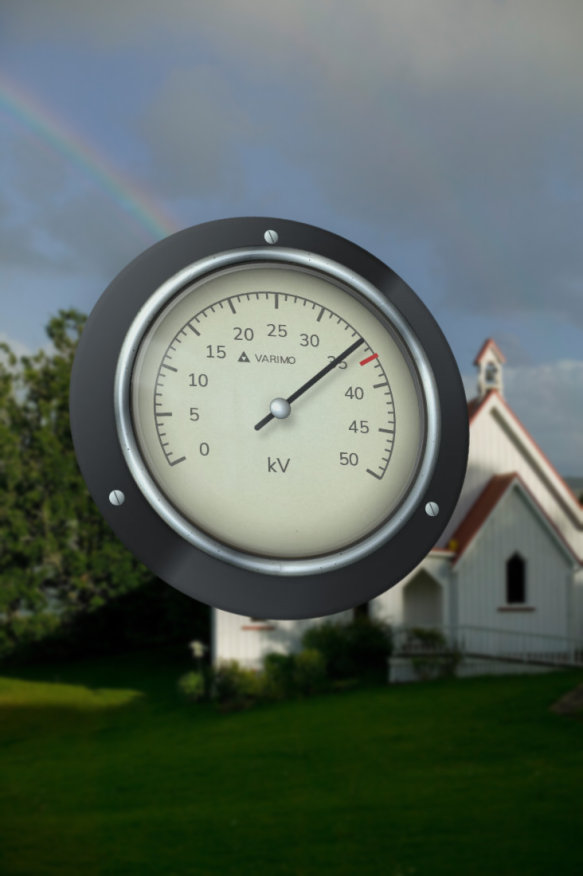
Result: 35; kV
